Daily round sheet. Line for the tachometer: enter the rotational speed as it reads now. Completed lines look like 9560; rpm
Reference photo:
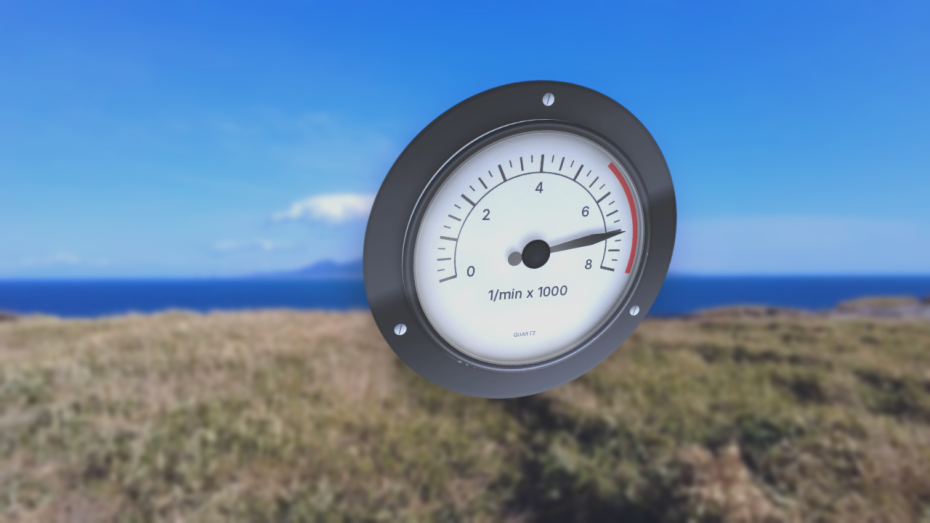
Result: 7000; rpm
